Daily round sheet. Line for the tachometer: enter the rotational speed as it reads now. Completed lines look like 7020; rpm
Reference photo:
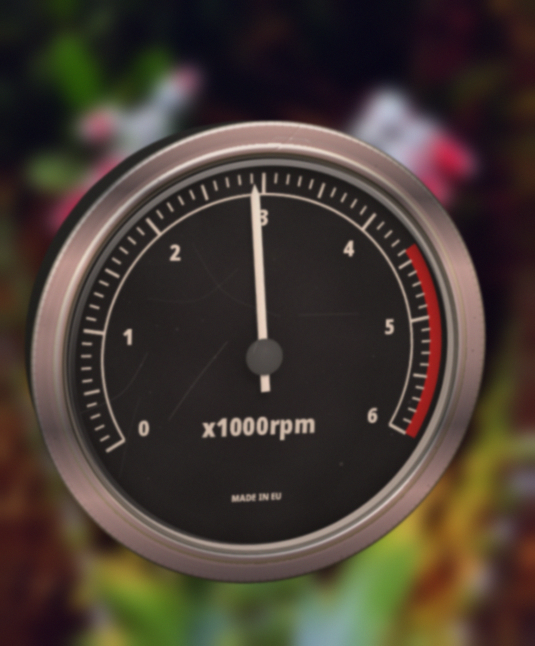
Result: 2900; rpm
